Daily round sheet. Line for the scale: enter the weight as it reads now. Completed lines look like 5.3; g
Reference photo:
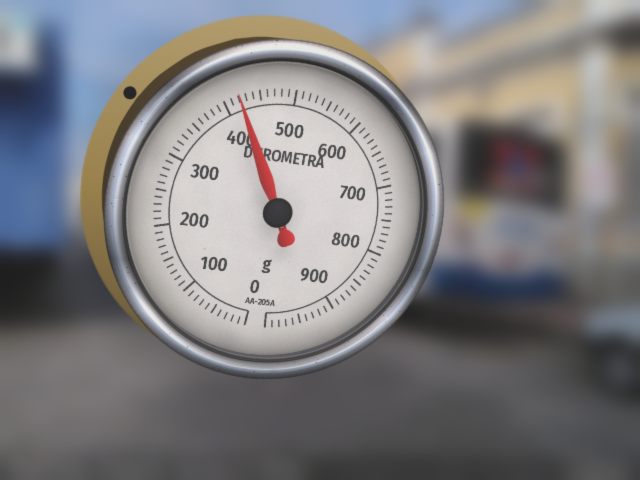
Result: 420; g
